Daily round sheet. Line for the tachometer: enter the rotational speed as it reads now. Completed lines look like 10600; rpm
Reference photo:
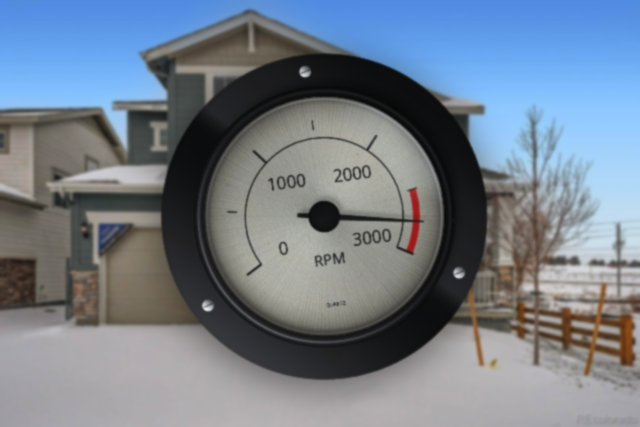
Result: 2750; rpm
